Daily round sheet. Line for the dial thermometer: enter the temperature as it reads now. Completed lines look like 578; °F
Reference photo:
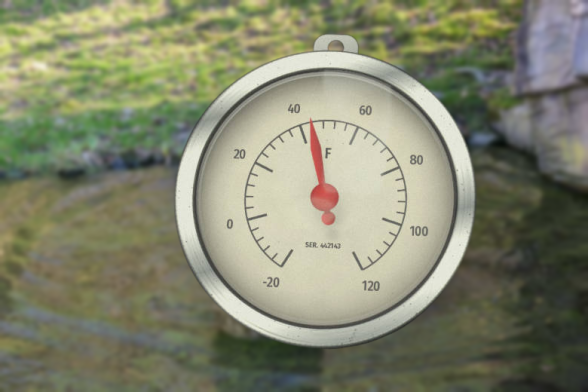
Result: 44; °F
